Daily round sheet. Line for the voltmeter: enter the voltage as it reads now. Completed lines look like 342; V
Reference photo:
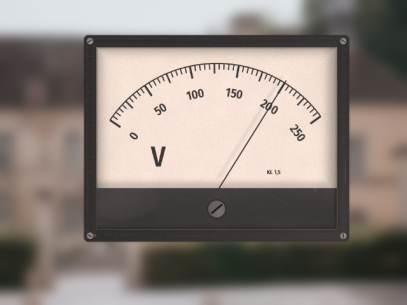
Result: 200; V
